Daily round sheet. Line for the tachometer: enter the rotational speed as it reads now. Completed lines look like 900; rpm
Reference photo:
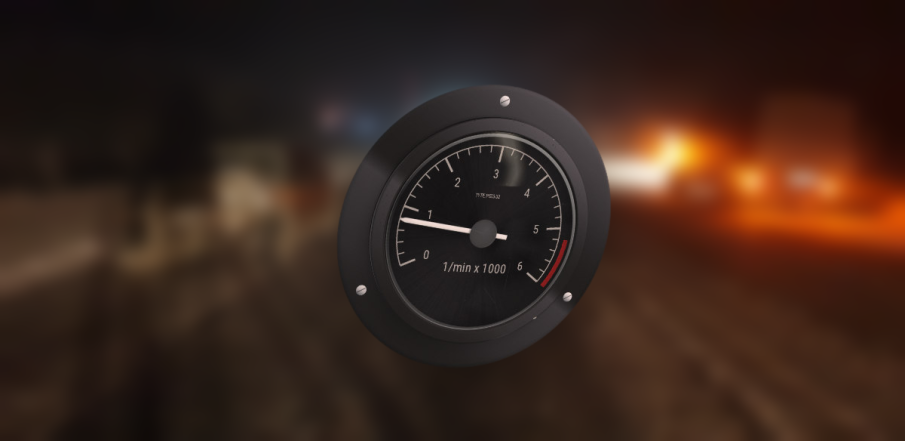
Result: 800; rpm
